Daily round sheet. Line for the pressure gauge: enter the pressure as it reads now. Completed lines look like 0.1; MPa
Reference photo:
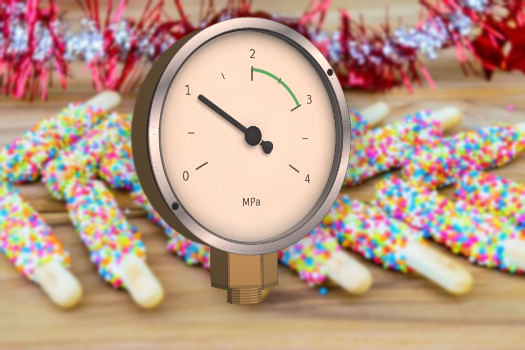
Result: 1; MPa
